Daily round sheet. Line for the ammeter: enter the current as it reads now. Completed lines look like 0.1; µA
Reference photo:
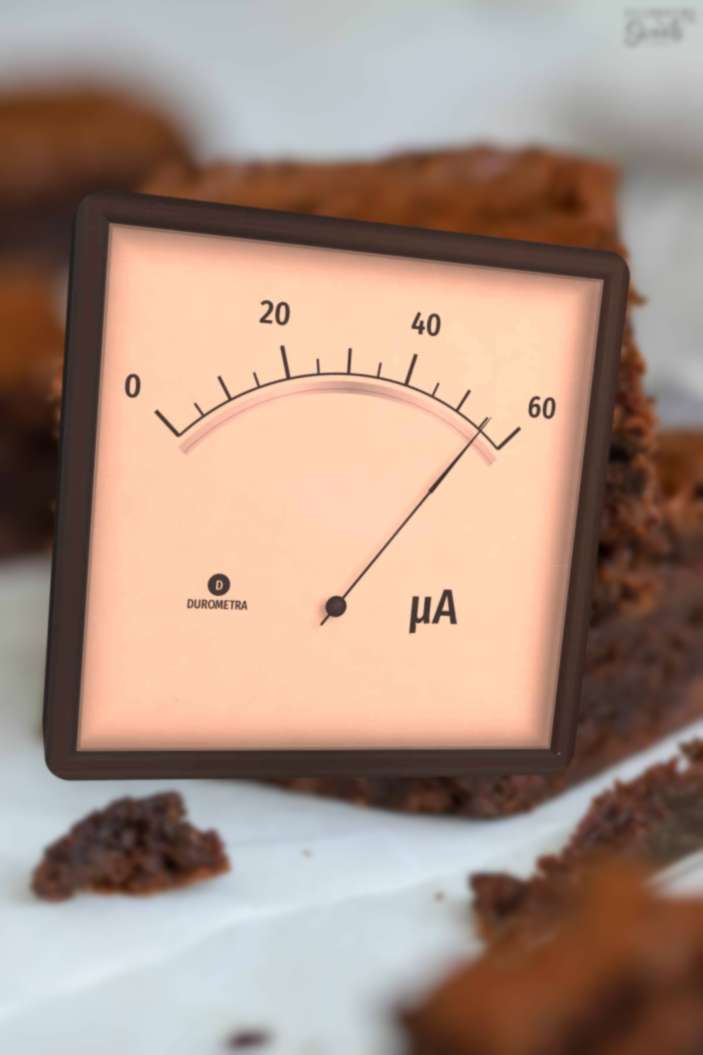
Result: 55; µA
